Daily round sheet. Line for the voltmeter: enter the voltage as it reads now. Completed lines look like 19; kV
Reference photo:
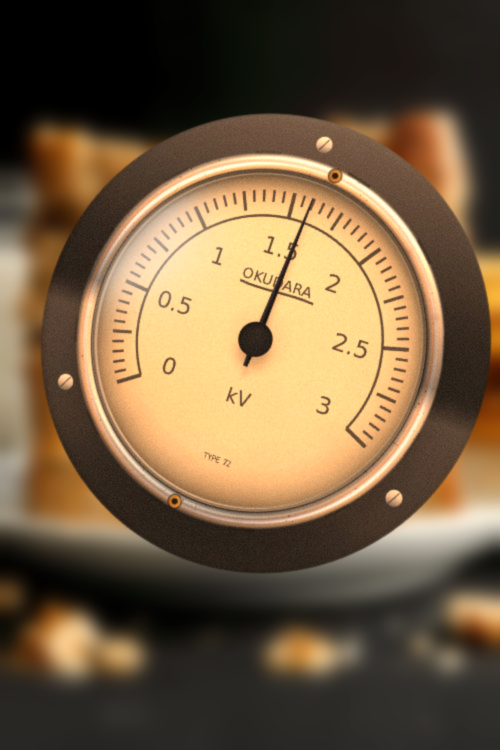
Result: 1.6; kV
